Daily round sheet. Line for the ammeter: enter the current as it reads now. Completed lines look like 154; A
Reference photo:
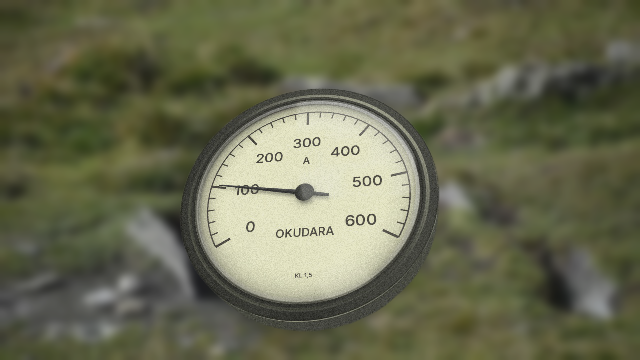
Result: 100; A
